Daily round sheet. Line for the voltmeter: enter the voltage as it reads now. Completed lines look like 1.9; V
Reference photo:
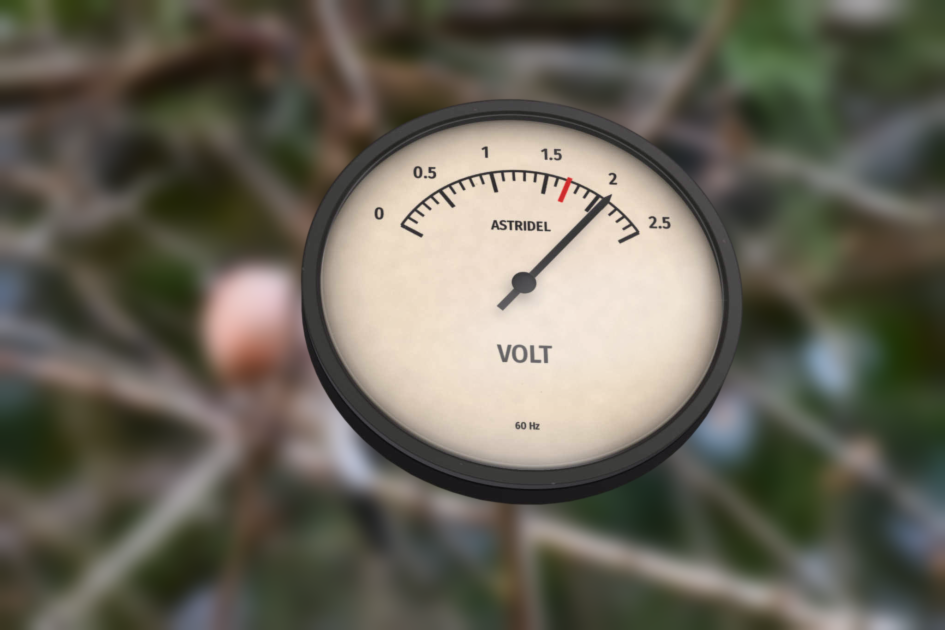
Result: 2.1; V
